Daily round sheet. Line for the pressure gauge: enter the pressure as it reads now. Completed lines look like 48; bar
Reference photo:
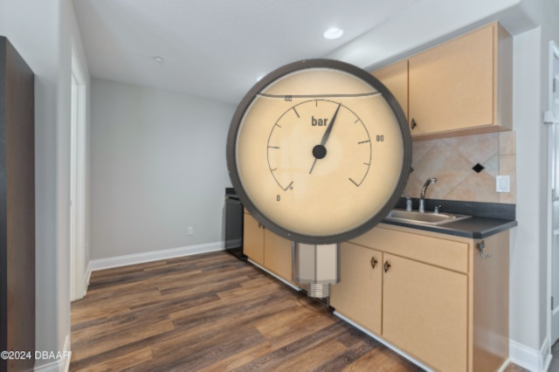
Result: 60; bar
